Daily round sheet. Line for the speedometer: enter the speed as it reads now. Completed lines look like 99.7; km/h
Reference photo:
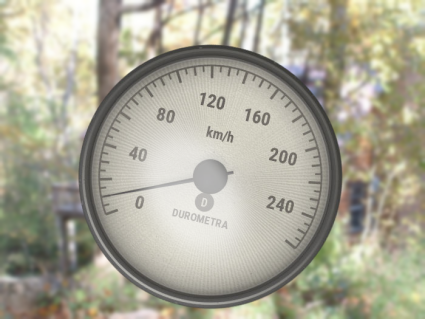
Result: 10; km/h
